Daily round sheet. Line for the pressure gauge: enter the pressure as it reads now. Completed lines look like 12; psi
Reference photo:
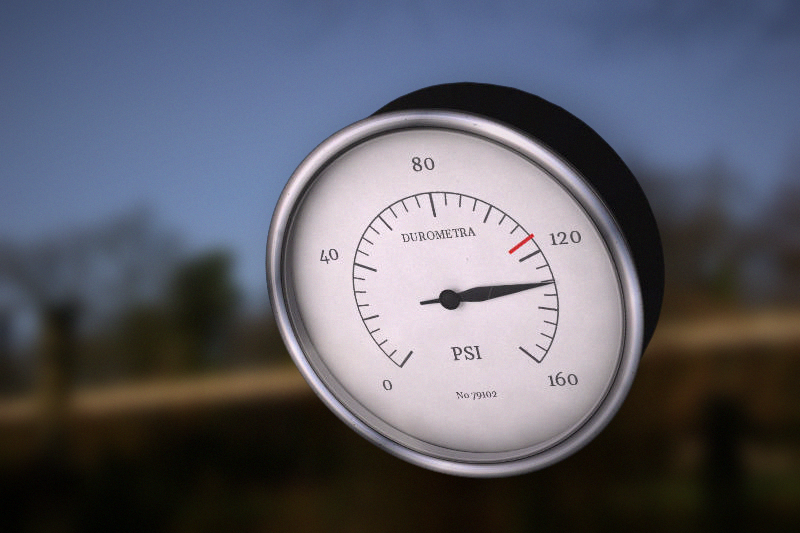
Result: 130; psi
